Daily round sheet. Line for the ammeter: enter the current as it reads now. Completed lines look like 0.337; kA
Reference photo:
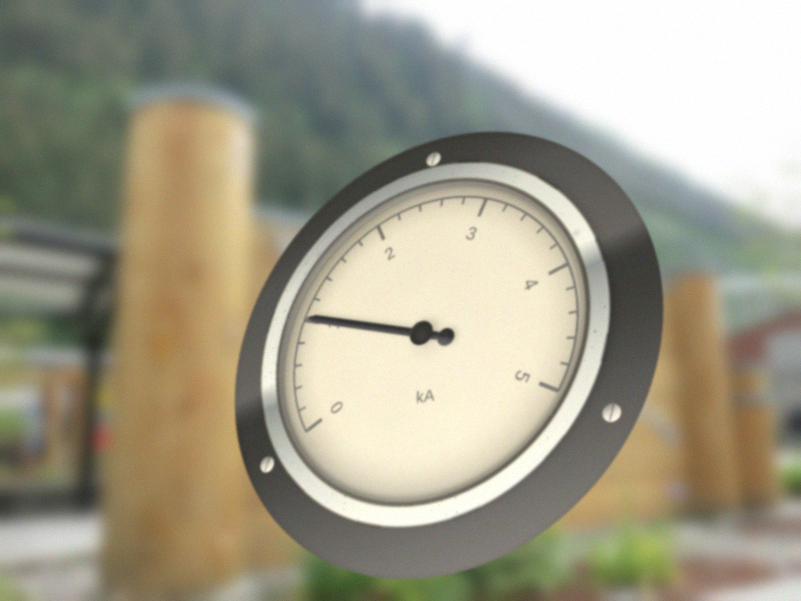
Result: 1; kA
